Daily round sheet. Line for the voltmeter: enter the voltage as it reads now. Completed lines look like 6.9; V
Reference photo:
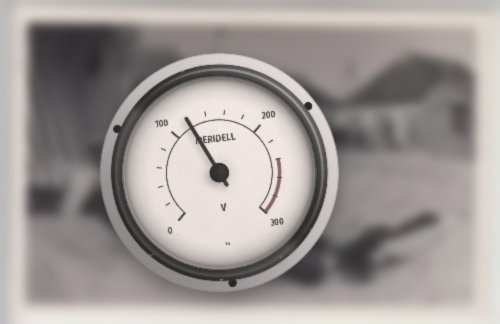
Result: 120; V
